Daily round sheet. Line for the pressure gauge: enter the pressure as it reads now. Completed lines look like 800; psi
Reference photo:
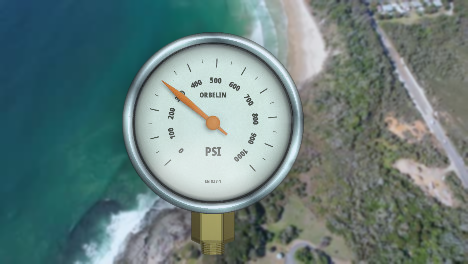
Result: 300; psi
